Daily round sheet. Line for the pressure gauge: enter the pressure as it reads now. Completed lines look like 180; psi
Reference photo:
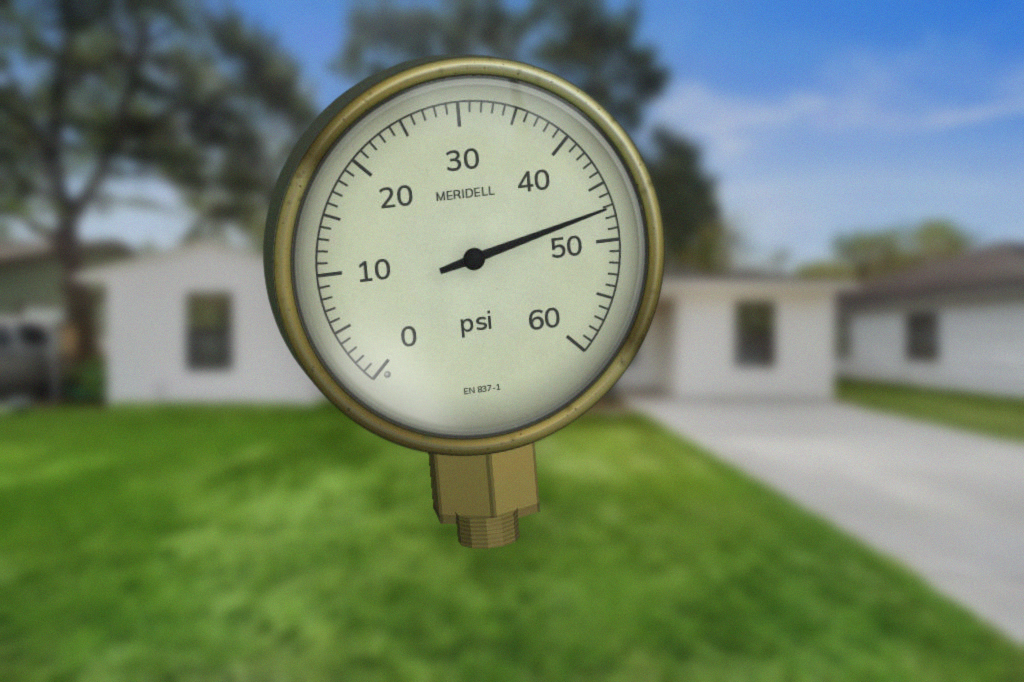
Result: 47; psi
